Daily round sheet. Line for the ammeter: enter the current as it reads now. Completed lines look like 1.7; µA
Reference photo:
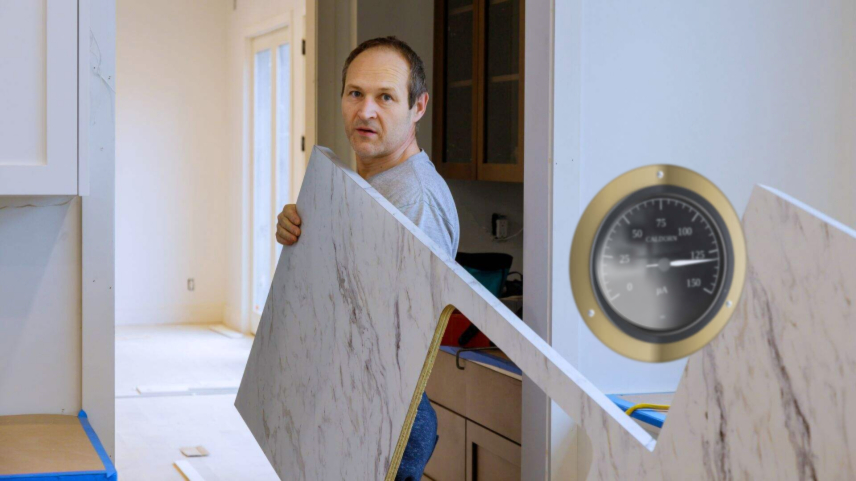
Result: 130; µA
